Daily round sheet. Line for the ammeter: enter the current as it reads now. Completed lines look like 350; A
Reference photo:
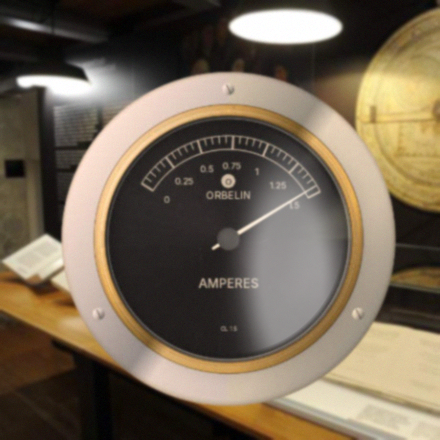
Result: 1.45; A
